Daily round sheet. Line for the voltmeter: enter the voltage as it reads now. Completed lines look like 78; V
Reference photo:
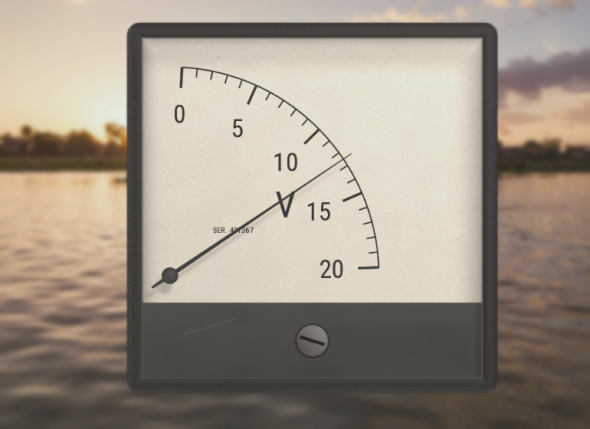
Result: 12.5; V
